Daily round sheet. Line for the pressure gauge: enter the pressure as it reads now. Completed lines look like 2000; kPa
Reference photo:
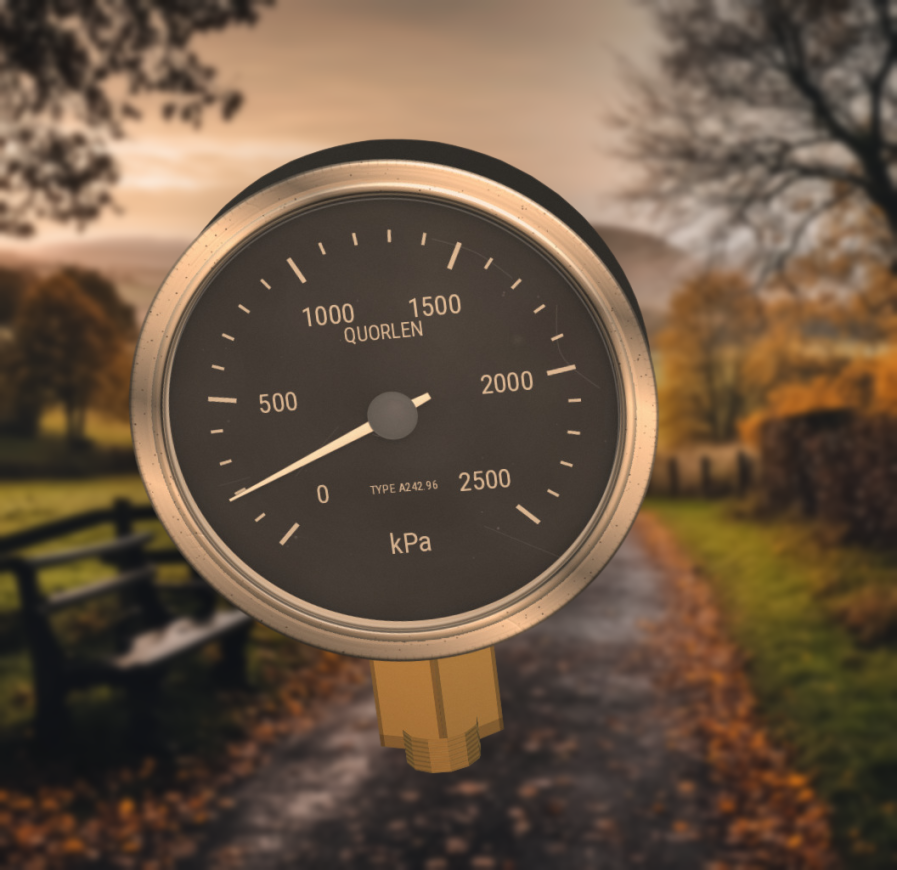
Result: 200; kPa
